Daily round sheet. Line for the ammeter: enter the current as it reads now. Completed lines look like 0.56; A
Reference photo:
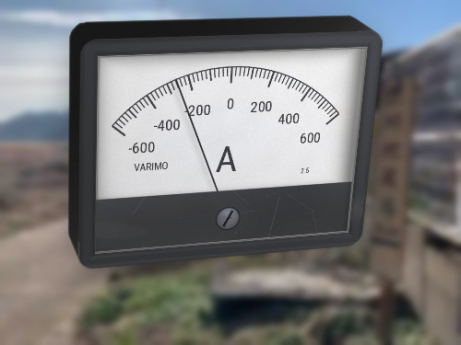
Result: -260; A
